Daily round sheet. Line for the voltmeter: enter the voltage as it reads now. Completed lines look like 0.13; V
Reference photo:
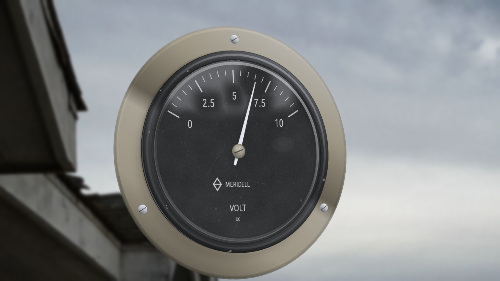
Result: 6.5; V
